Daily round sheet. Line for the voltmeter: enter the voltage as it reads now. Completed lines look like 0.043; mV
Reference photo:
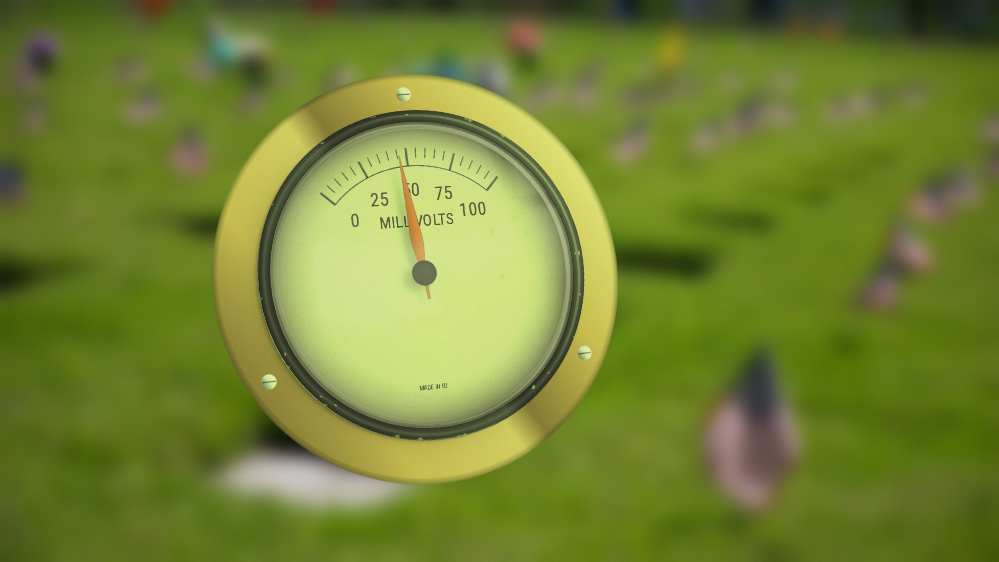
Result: 45; mV
